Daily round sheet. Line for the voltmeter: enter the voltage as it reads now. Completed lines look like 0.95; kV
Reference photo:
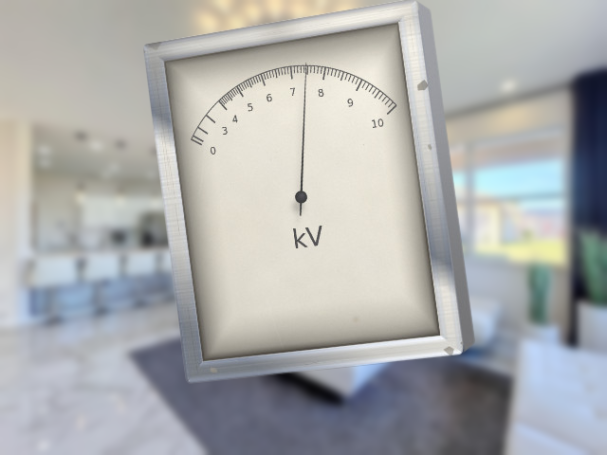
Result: 7.5; kV
